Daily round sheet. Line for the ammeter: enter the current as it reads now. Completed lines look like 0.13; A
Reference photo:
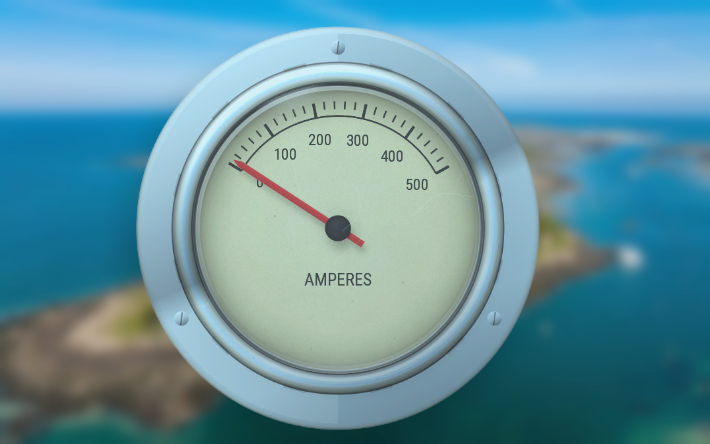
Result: 10; A
